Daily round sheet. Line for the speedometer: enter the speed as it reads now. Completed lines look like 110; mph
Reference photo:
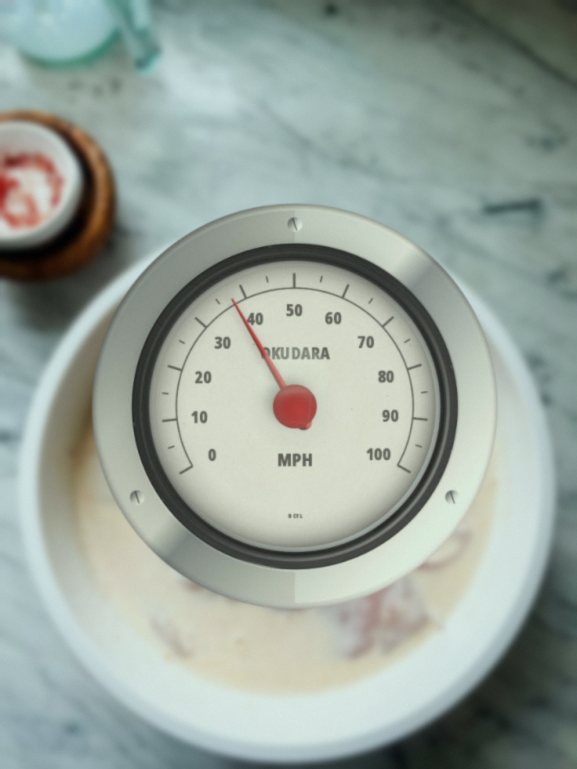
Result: 37.5; mph
